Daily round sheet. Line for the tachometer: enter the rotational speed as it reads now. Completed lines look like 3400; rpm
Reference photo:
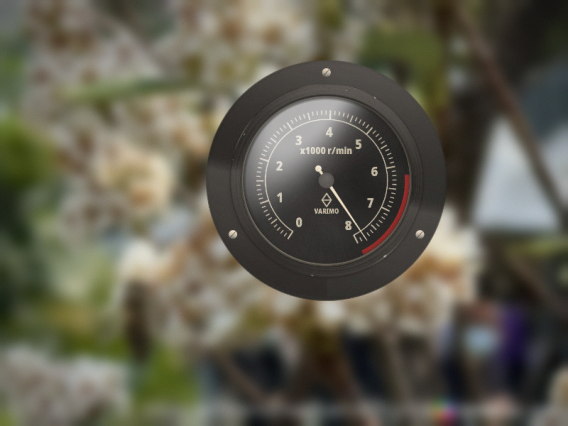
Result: 7800; rpm
